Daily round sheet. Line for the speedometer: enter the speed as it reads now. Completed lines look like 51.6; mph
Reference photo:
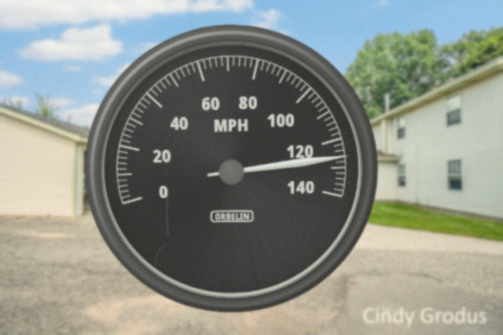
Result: 126; mph
